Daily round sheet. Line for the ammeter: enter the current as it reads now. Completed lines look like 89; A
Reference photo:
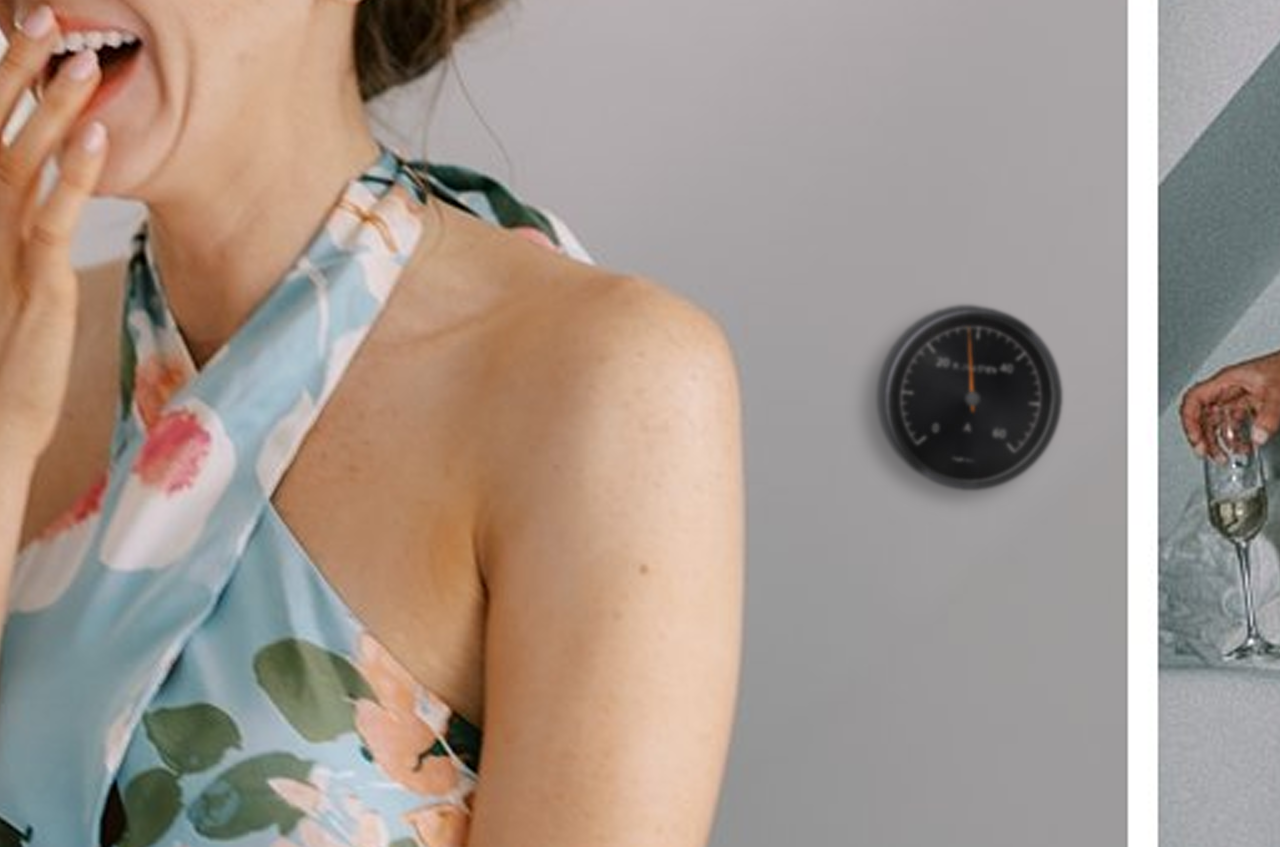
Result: 28; A
